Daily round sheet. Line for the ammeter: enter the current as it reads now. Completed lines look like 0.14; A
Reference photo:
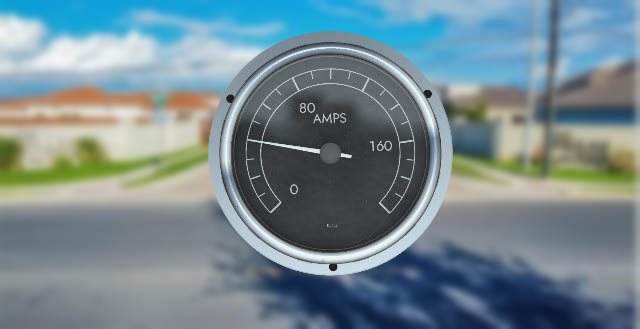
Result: 40; A
